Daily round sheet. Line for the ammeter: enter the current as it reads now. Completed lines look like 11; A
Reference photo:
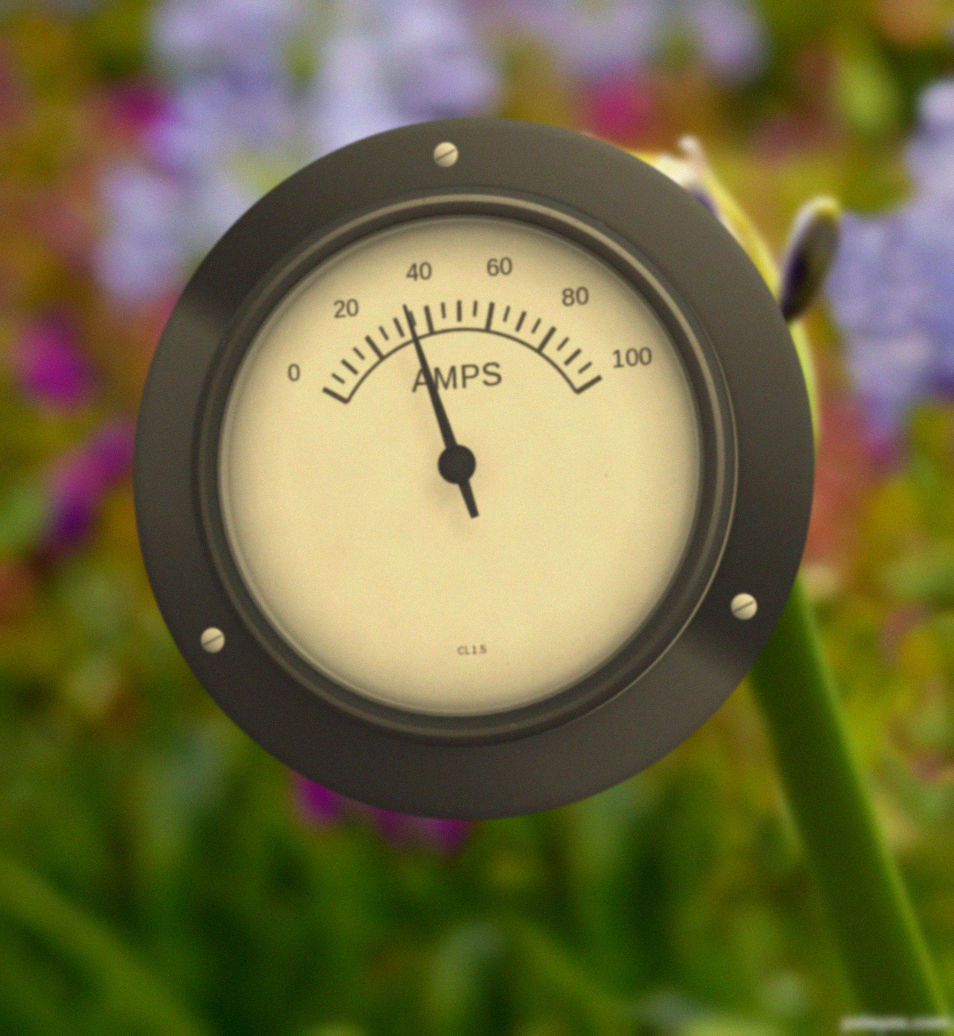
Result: 35; A
